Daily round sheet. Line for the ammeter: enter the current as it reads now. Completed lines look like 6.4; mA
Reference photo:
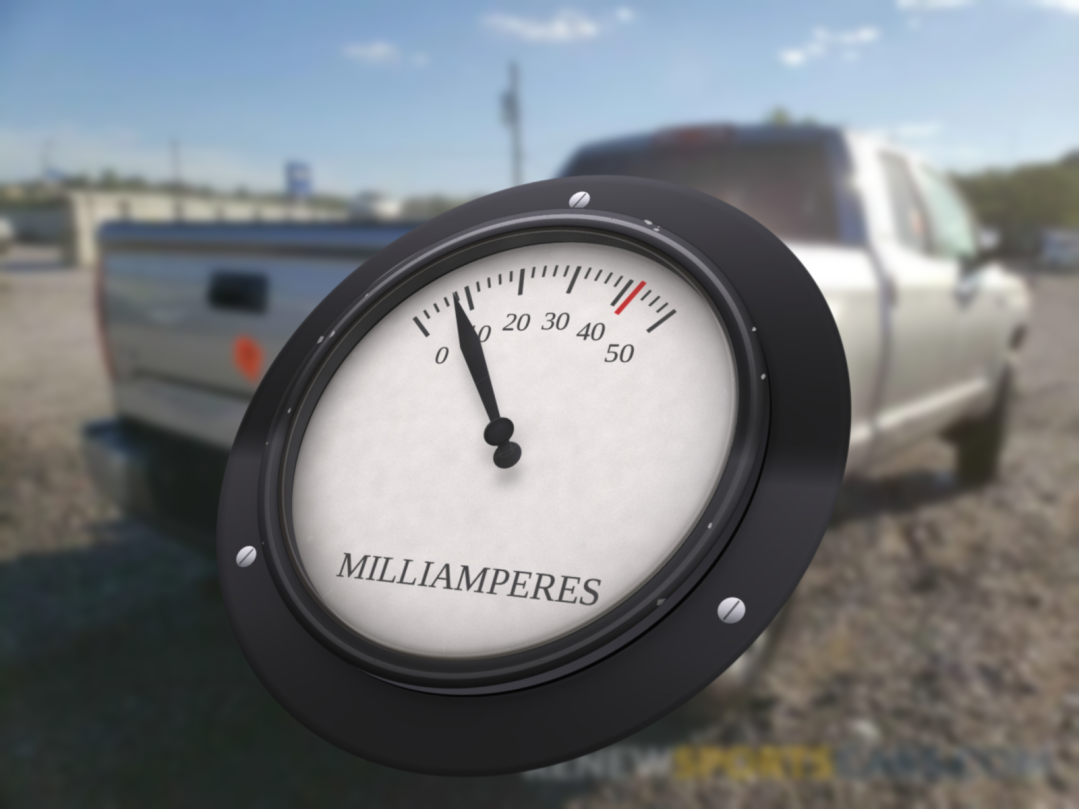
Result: 8; mA
